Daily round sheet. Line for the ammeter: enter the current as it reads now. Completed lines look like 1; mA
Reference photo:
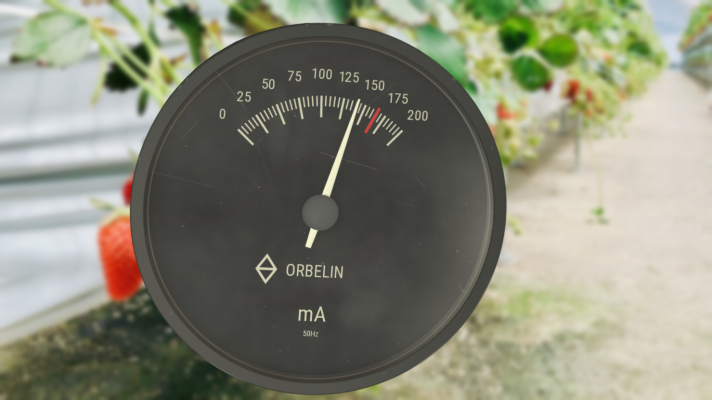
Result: 140; mA
